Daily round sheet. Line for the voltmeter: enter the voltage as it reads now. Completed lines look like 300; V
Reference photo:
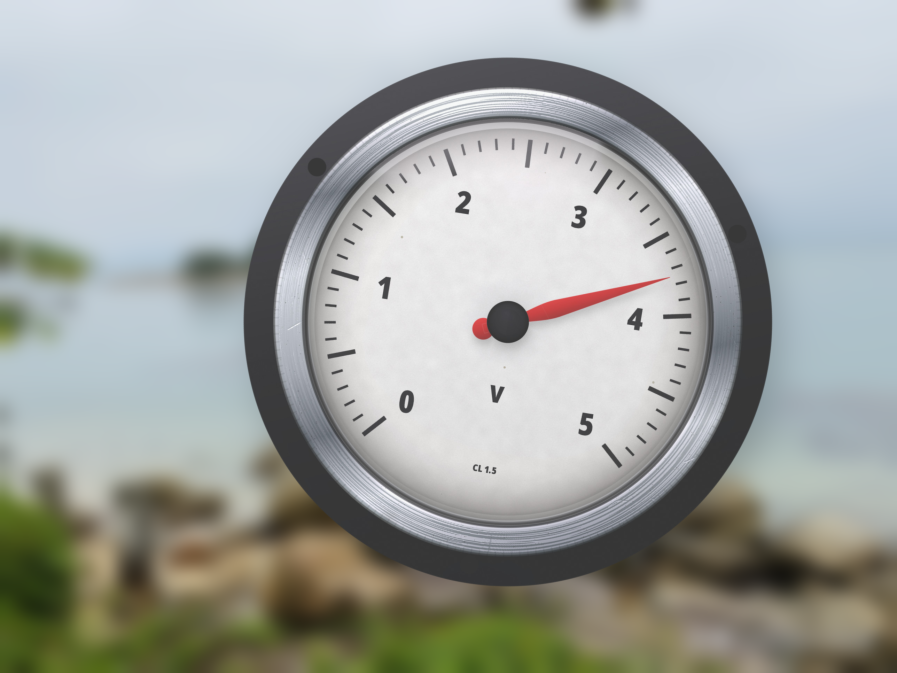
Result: 3.75; V
